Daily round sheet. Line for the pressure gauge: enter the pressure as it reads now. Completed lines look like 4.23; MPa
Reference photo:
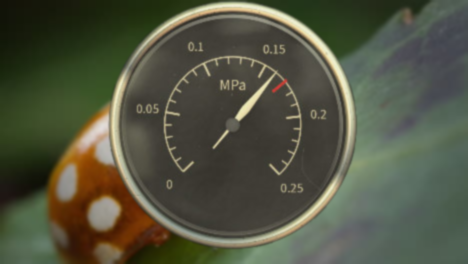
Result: 0.16; MPa
